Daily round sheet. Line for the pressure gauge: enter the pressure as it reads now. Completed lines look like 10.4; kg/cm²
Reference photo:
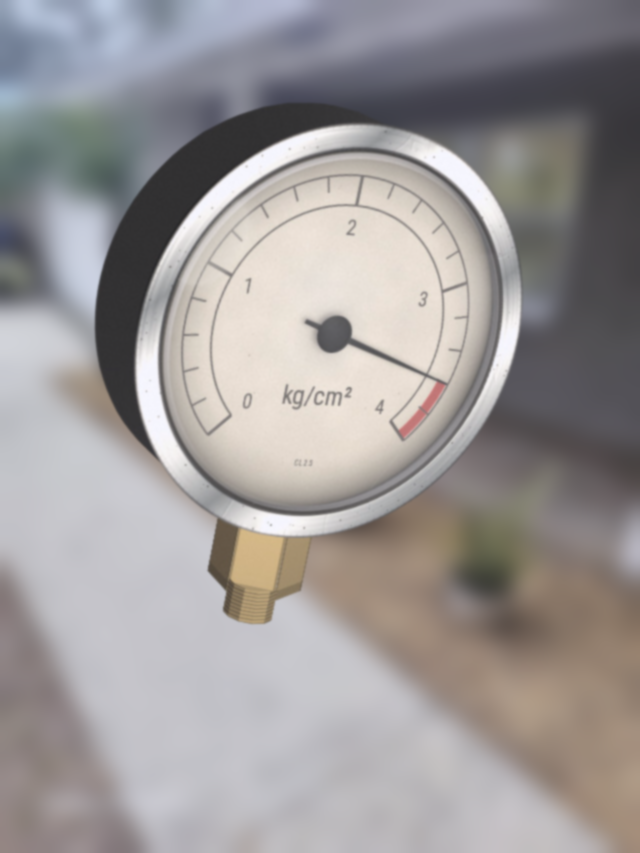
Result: 3.6; kg/cm²
